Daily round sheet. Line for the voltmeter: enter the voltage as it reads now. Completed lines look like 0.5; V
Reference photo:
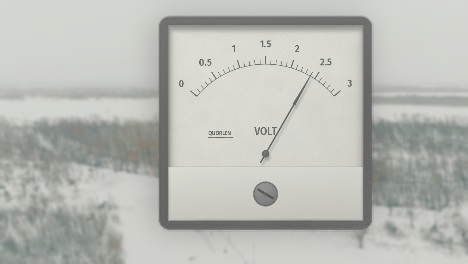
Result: 2.4; V
